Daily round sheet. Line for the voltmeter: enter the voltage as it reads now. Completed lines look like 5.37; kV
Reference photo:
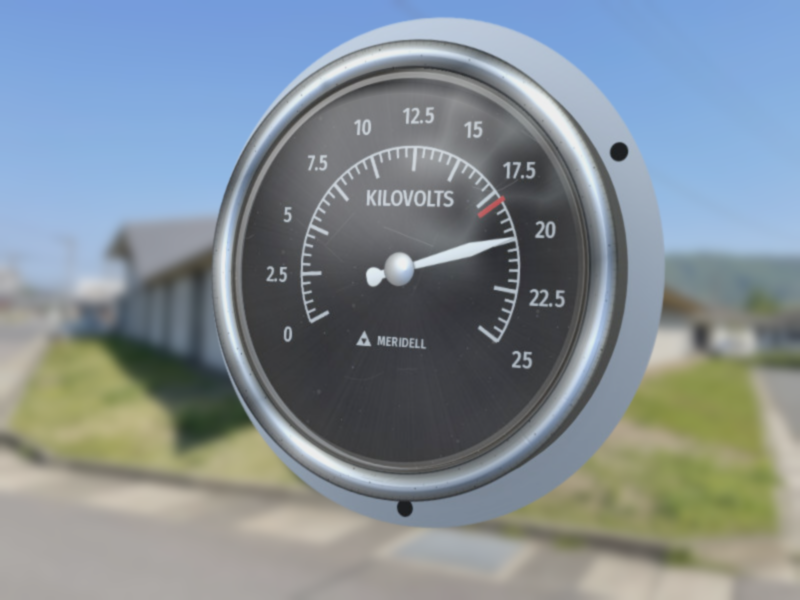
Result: 20; kV
